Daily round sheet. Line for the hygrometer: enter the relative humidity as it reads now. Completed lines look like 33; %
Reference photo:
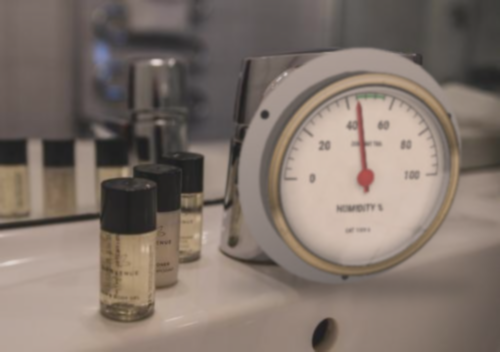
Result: 44; %
